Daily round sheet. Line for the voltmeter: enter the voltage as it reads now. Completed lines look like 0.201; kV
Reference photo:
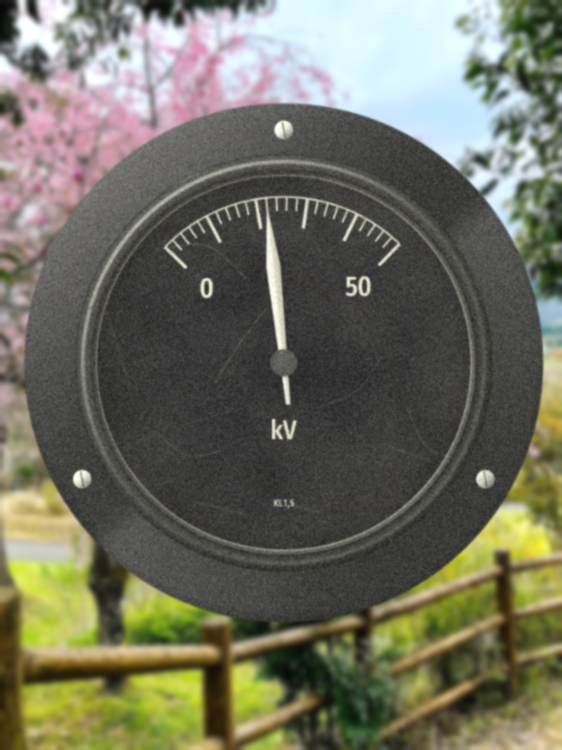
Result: 22; kV
